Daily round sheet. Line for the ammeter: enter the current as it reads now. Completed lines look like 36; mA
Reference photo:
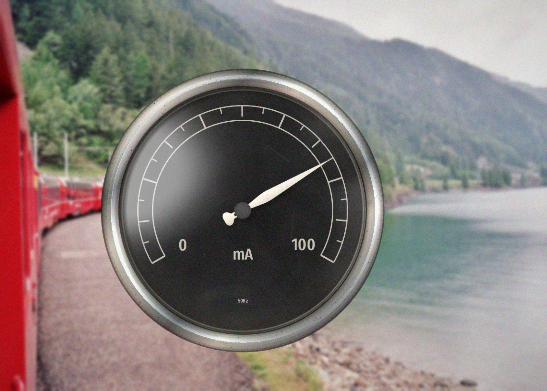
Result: 75; mA
